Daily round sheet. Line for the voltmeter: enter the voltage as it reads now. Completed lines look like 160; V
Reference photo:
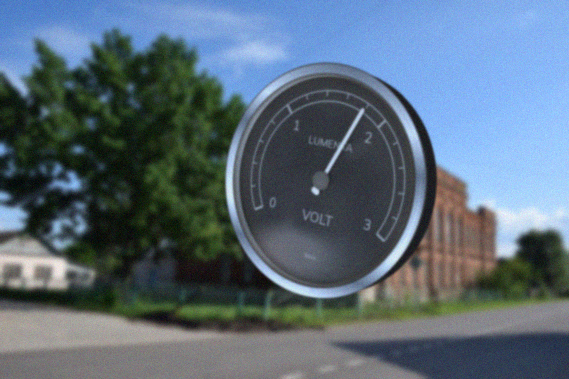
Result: 1.8; V
